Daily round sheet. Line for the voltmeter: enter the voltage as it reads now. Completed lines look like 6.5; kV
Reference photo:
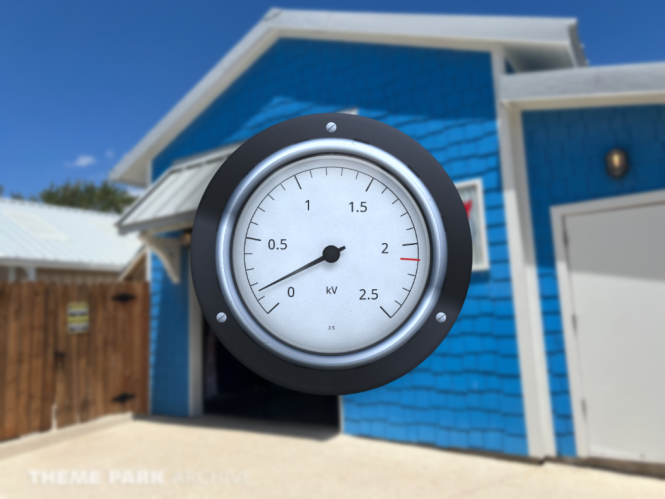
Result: 0.15; kV
